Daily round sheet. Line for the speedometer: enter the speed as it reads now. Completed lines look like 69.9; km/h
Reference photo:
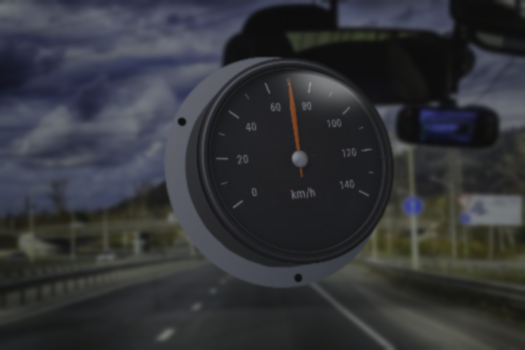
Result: 70; km/h
